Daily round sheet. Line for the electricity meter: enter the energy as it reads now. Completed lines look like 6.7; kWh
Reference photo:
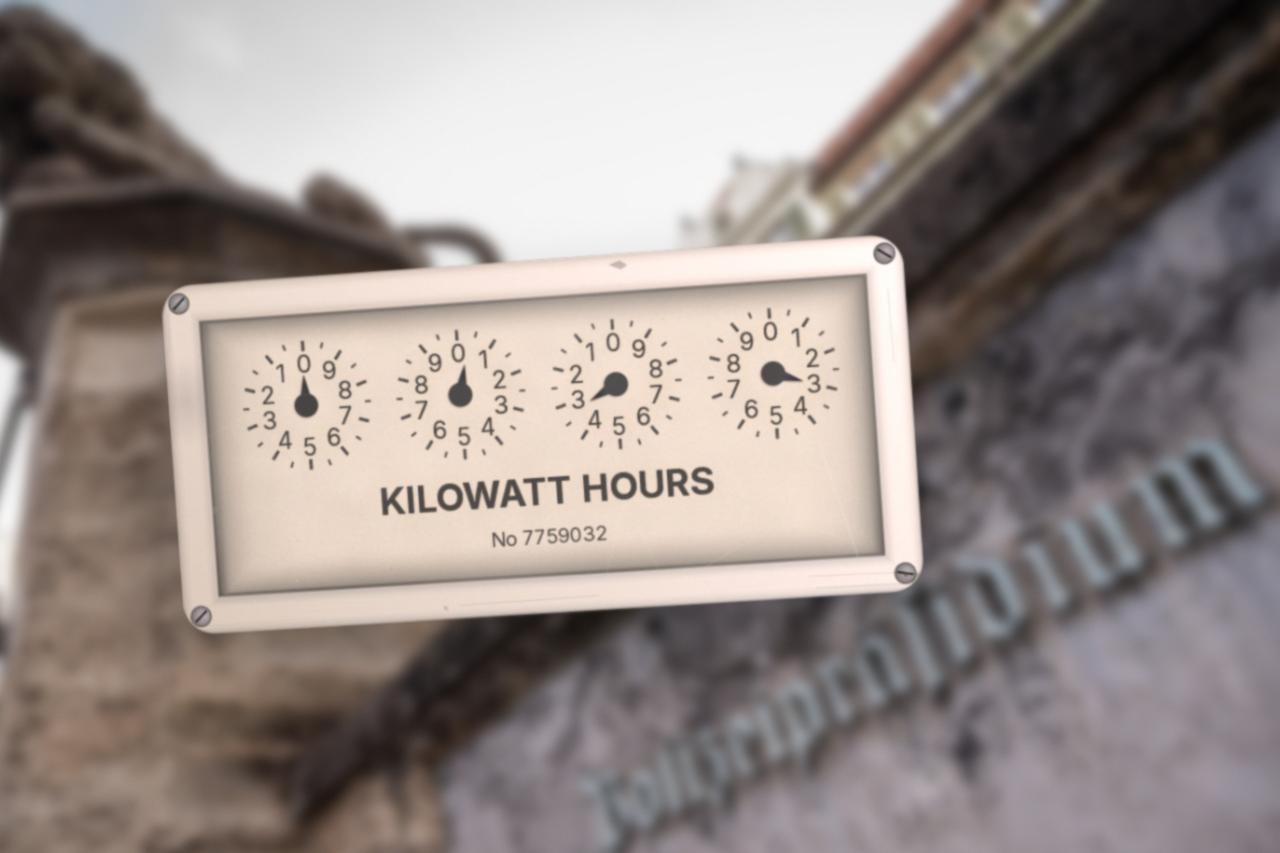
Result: 33; kWh
